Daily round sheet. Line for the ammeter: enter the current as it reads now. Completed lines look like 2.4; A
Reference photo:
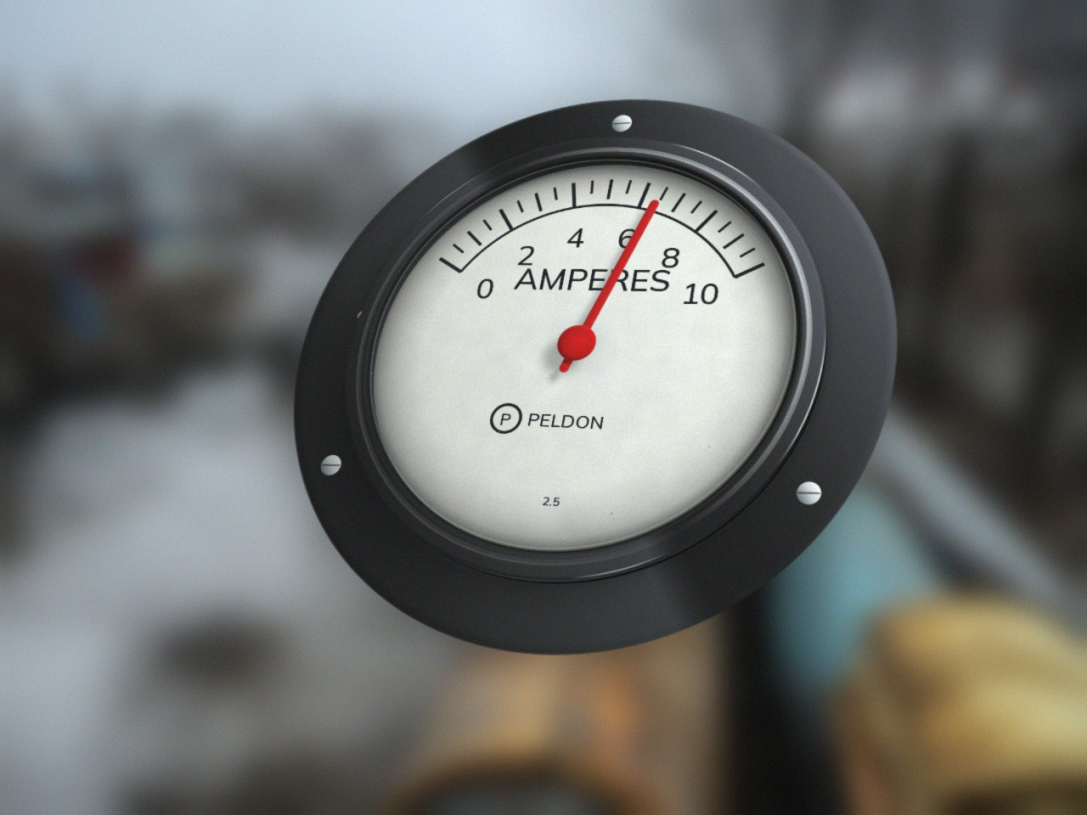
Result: 6.5; A
